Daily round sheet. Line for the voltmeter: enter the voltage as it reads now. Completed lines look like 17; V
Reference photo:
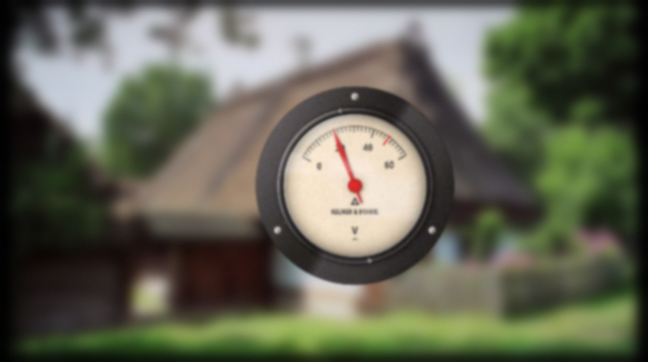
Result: 20; V
